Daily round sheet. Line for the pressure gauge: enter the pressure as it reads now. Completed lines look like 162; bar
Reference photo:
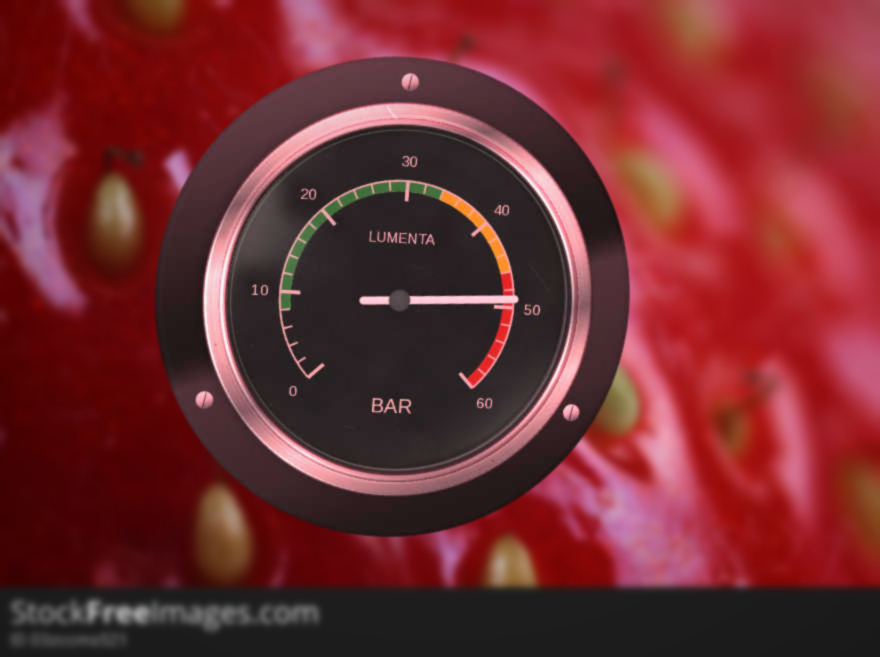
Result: 49; bar
